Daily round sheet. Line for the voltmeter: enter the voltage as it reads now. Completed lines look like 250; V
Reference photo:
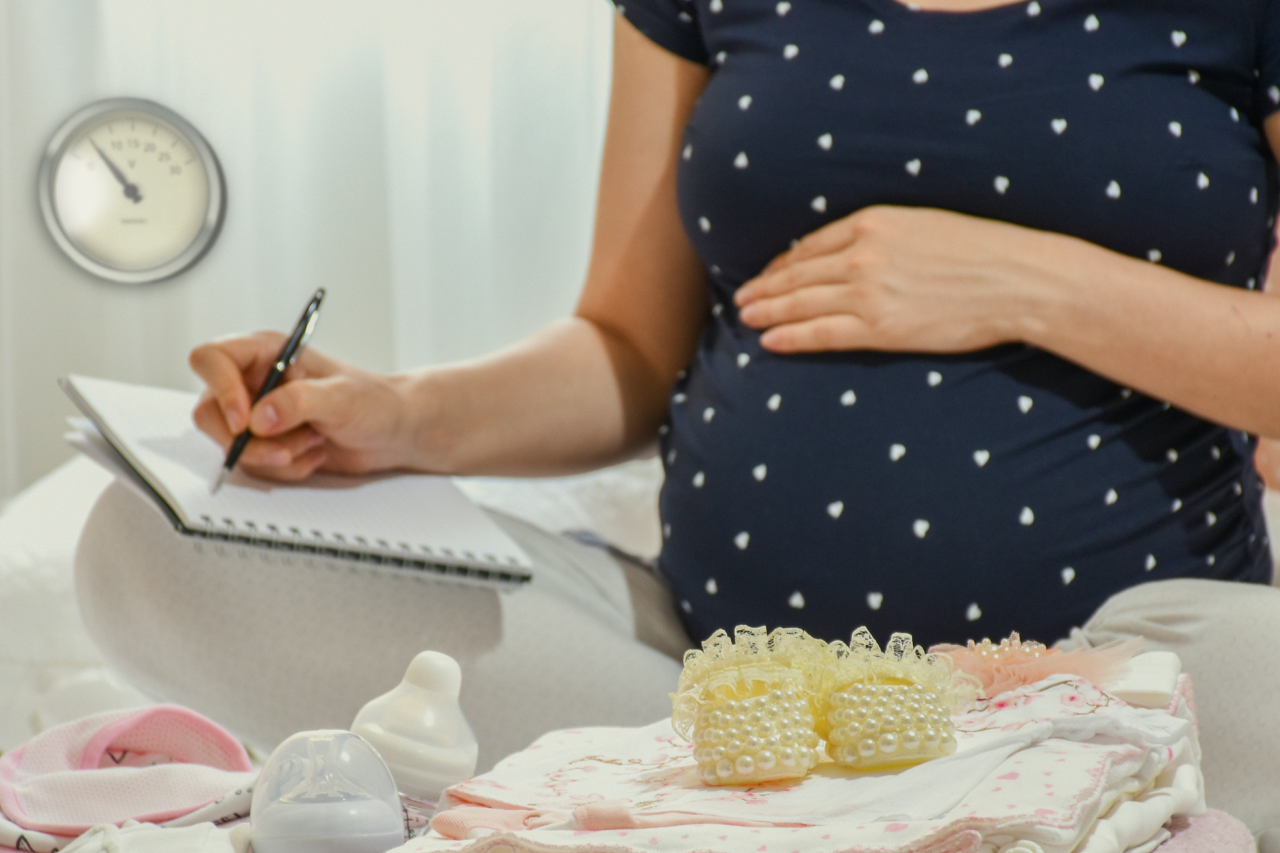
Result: 5; V
